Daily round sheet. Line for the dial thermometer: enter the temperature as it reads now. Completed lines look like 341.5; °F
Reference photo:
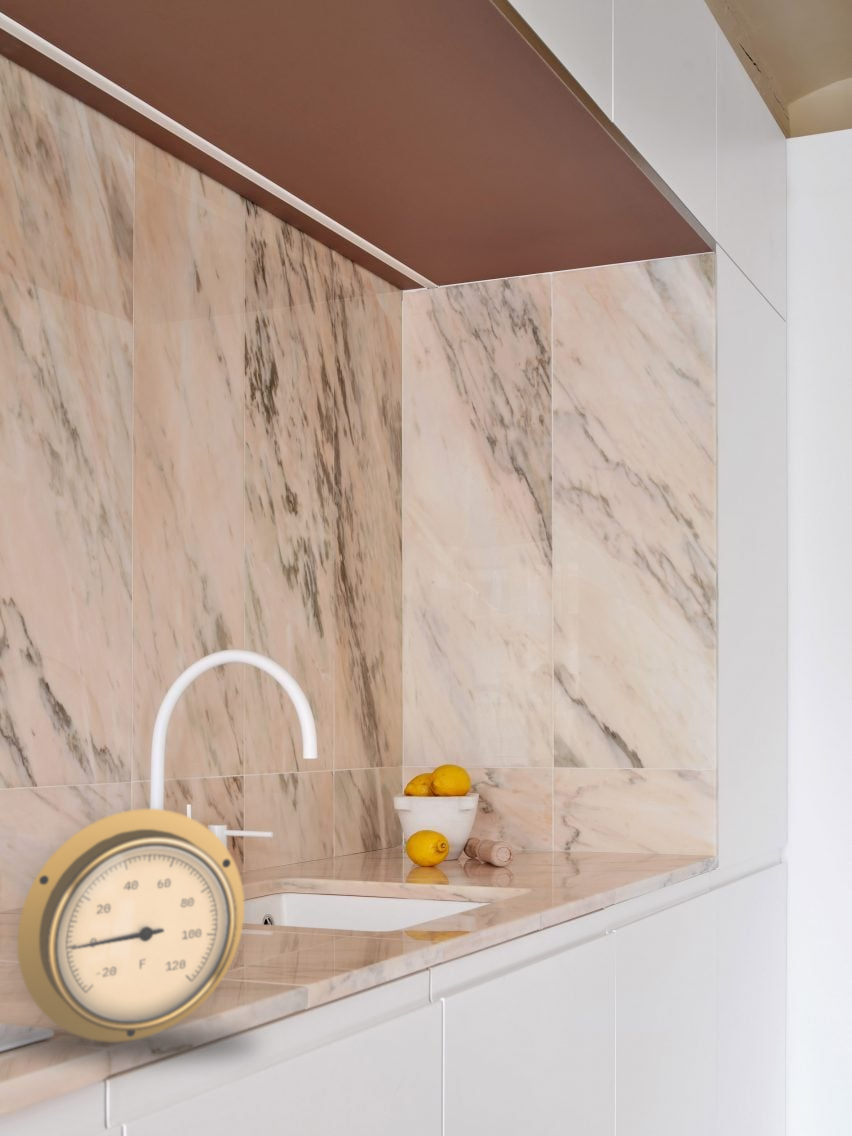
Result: 0; °F
